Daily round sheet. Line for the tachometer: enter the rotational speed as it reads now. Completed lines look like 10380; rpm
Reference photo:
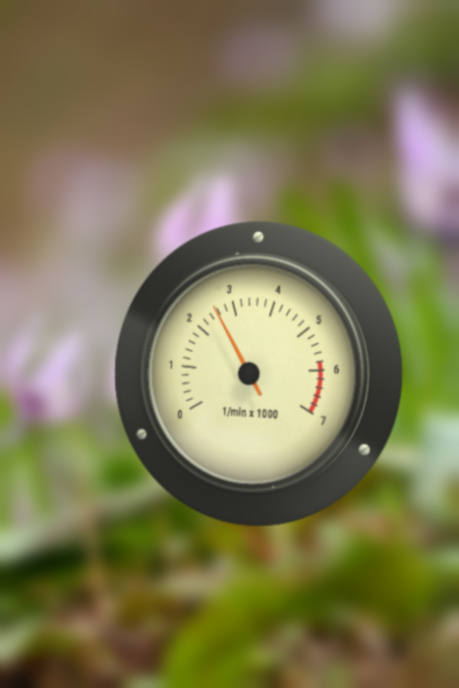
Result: 2600; rpm
